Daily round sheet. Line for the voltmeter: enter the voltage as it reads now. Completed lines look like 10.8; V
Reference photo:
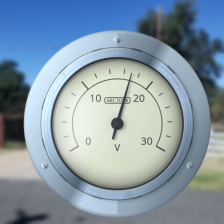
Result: 17; V
